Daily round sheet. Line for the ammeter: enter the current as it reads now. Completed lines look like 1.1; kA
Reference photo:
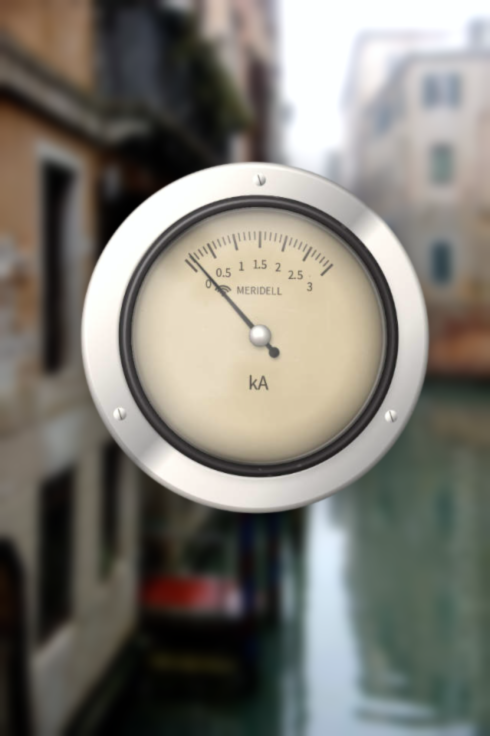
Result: 0.1; kA
